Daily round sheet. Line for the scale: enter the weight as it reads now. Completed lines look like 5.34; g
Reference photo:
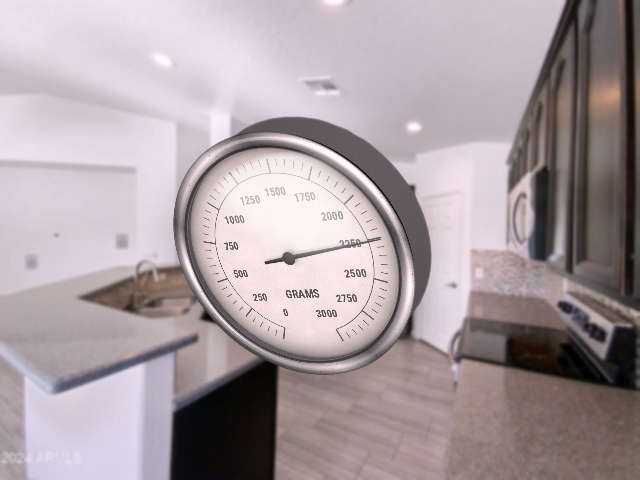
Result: 2250; g
